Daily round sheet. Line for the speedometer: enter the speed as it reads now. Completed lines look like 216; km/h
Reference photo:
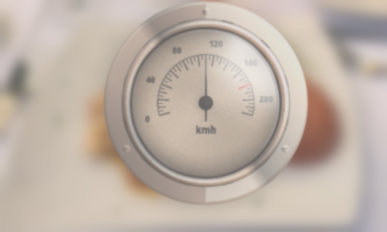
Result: 110; km/h
